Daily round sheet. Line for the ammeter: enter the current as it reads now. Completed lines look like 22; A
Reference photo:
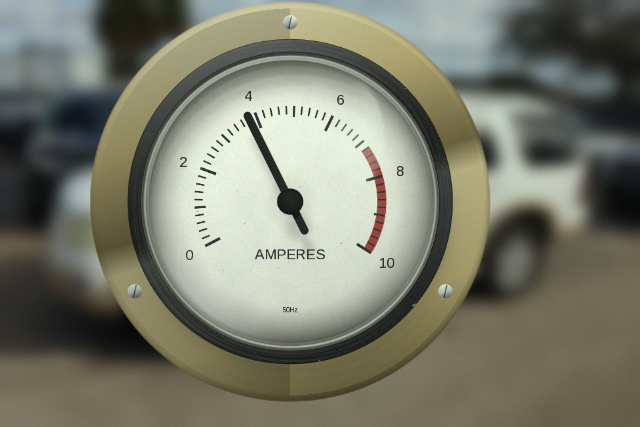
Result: 3.8; A
